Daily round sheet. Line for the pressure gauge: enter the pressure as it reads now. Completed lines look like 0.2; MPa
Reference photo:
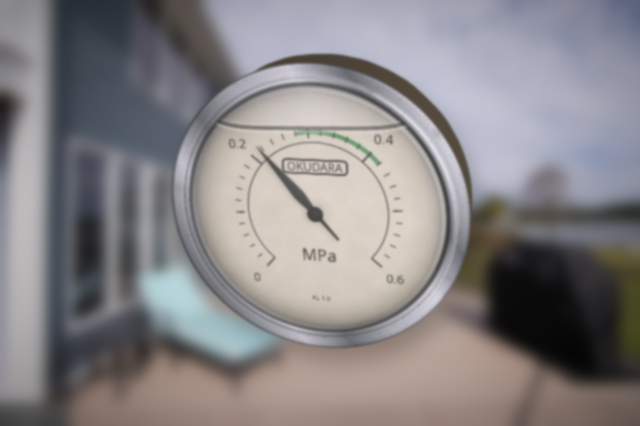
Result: 0.22; MPa
